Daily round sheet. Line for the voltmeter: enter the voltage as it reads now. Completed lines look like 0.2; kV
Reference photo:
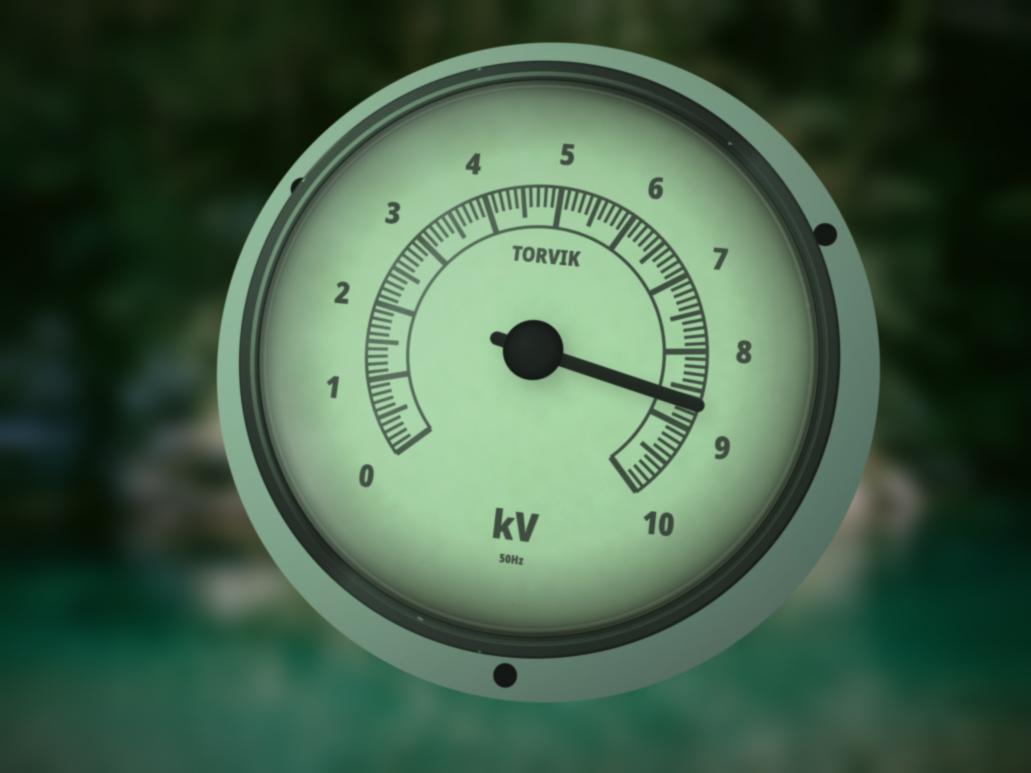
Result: 8.7; kV
